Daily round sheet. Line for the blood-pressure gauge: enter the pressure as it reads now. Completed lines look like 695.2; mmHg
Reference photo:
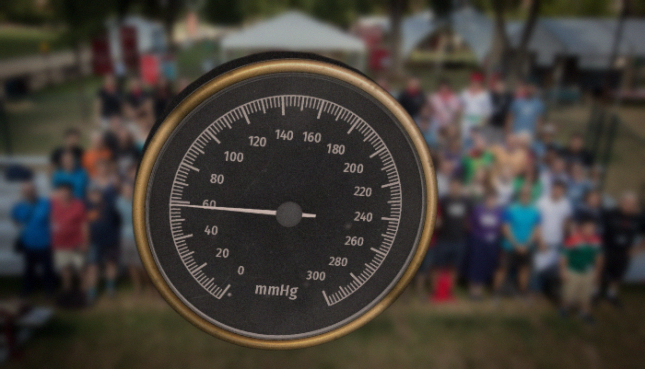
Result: 60; mmHg
